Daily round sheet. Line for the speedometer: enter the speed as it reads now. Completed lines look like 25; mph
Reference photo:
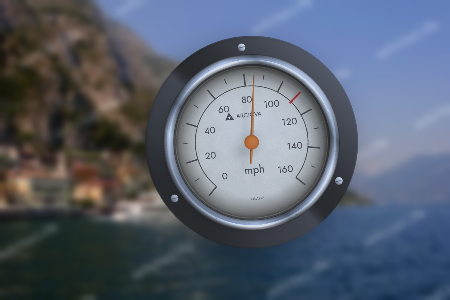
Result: 85; mph
